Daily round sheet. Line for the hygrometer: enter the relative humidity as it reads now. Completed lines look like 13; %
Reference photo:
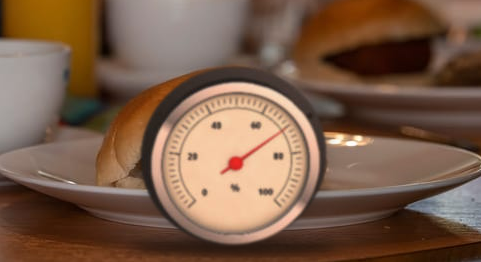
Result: 70; %
